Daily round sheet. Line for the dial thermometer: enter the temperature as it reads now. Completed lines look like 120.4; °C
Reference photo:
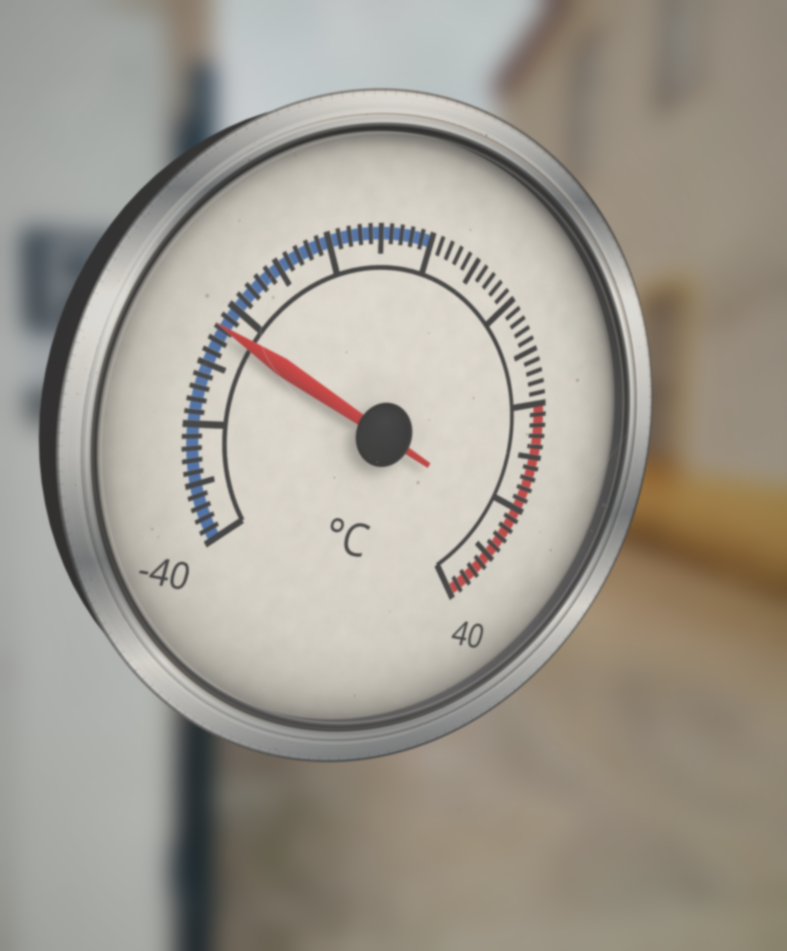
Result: -22; °C
